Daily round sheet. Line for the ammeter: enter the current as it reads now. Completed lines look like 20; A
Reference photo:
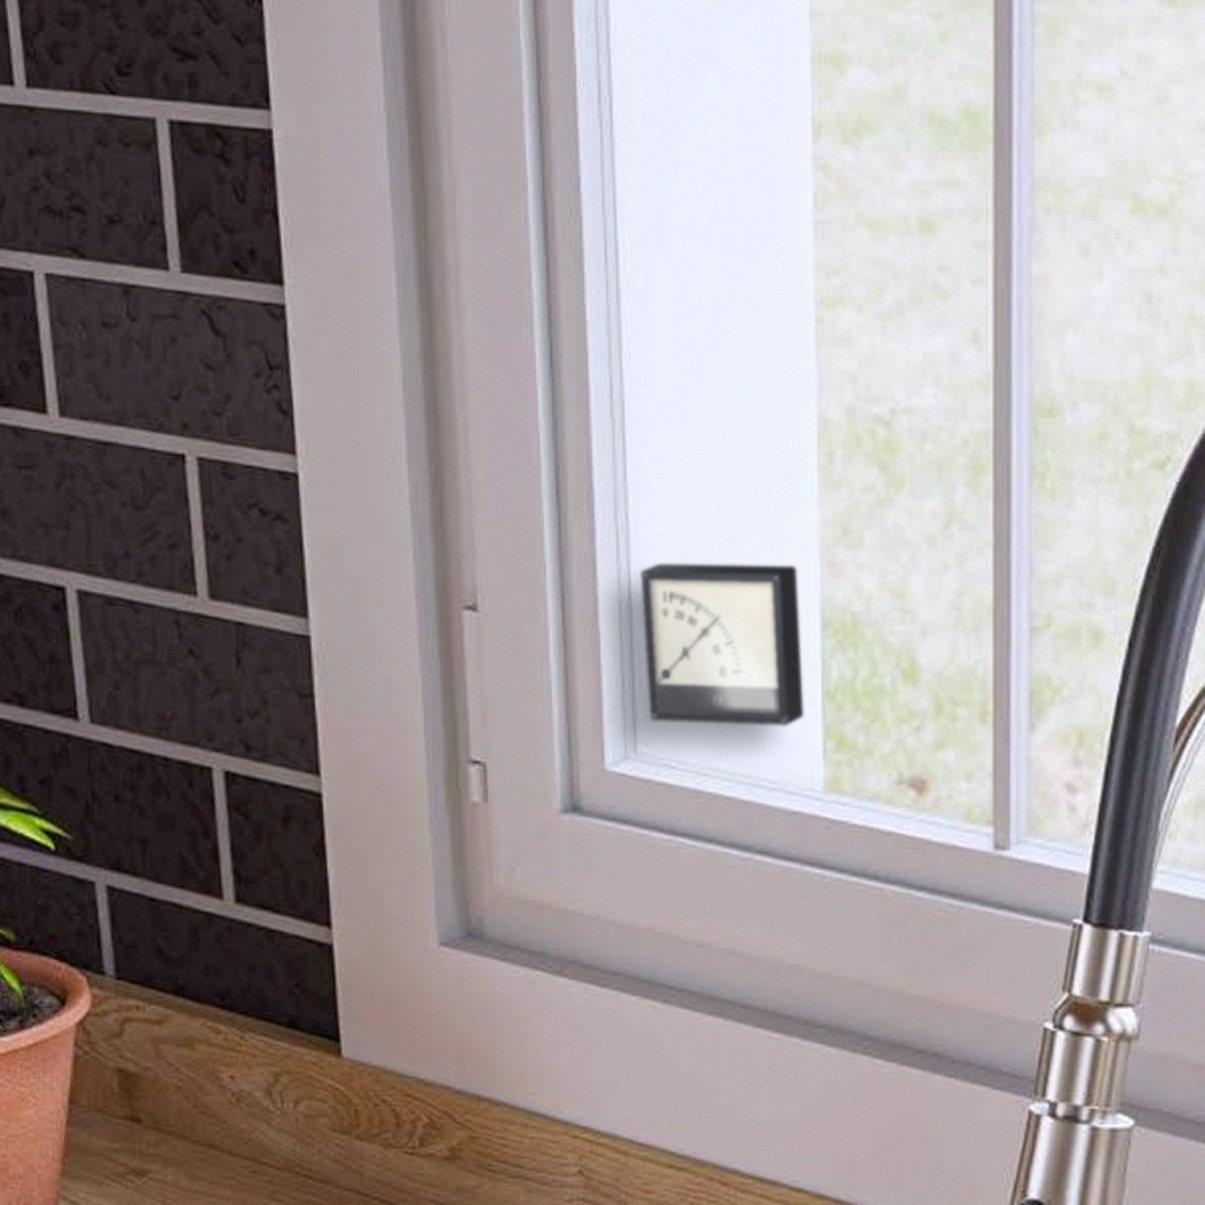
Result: 40; A
